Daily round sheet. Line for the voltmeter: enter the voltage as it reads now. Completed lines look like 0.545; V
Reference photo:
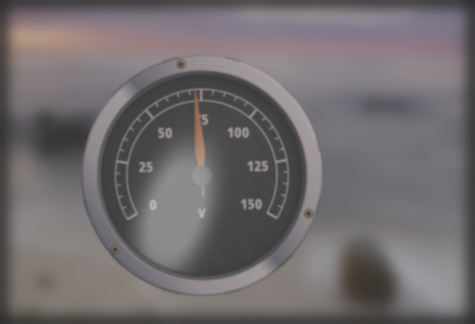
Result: 72.5; V
